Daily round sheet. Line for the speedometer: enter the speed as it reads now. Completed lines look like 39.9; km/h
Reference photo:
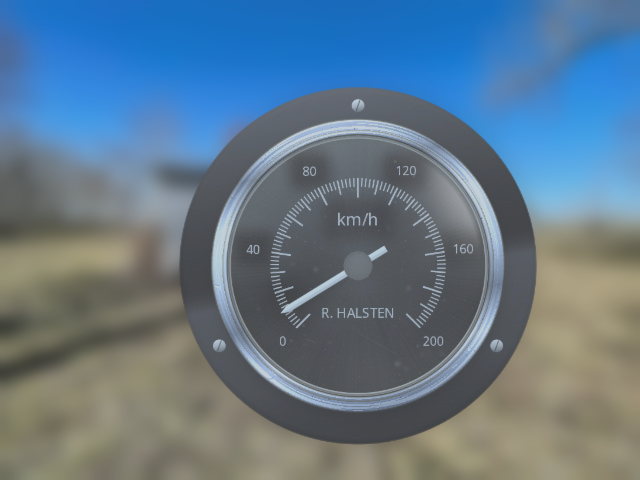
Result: 10; km/h
